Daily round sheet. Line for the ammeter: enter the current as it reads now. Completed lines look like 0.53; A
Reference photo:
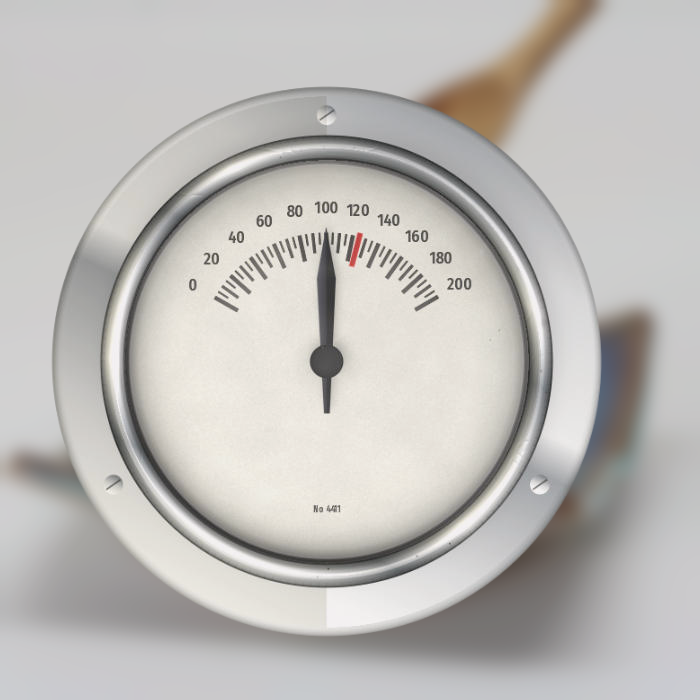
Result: 100; A
